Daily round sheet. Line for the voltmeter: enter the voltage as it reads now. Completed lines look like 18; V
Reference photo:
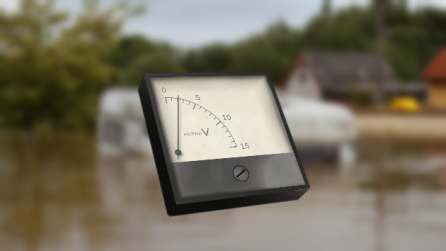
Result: 2; V
